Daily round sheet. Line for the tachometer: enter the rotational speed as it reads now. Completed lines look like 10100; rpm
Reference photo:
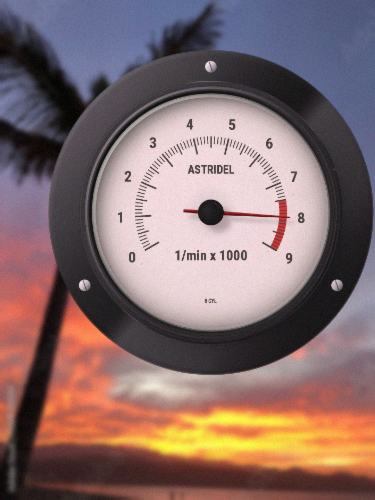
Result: 8000; rpm
